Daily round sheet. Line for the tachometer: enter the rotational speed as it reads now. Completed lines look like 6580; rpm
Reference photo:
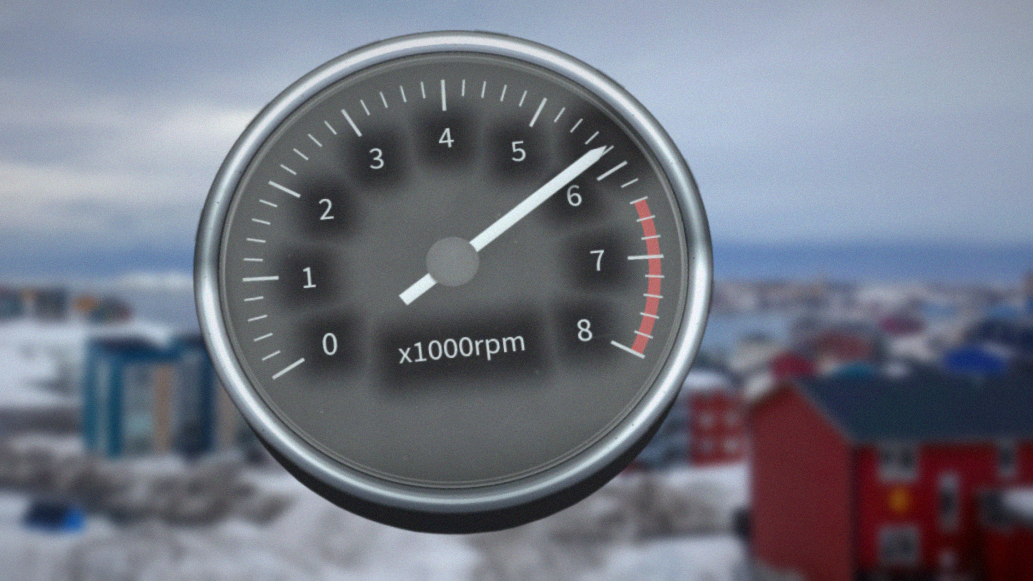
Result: 5800; rpm
